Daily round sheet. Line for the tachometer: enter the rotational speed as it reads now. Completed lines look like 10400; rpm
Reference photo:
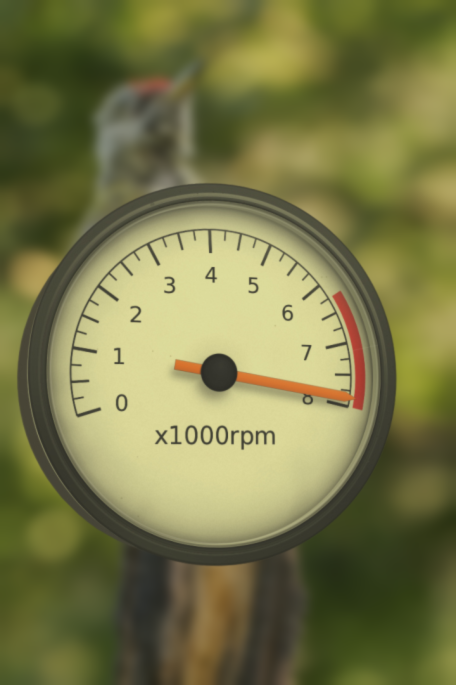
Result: 7875; rpm
